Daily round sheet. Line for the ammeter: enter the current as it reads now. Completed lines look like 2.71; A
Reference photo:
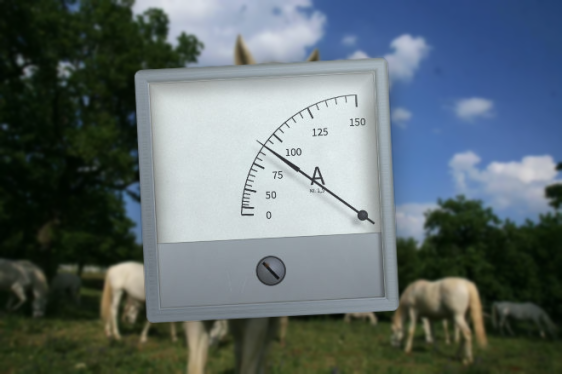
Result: 90; A
